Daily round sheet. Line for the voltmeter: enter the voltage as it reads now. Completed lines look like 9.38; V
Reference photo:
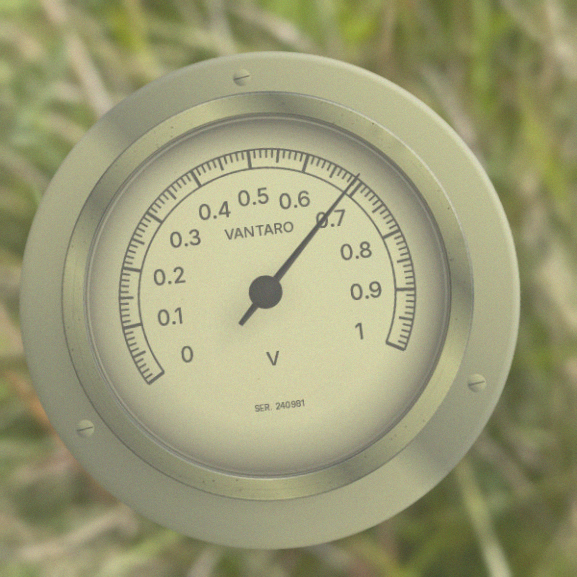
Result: 0.69; V
